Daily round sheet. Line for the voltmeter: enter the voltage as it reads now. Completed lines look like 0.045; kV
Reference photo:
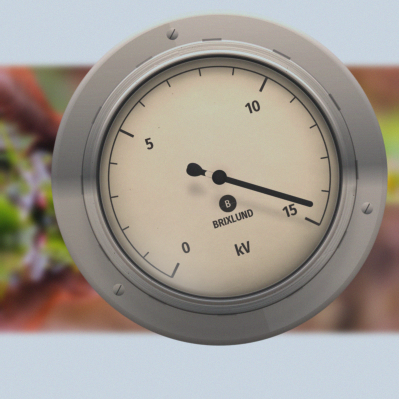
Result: 14.5; kV
